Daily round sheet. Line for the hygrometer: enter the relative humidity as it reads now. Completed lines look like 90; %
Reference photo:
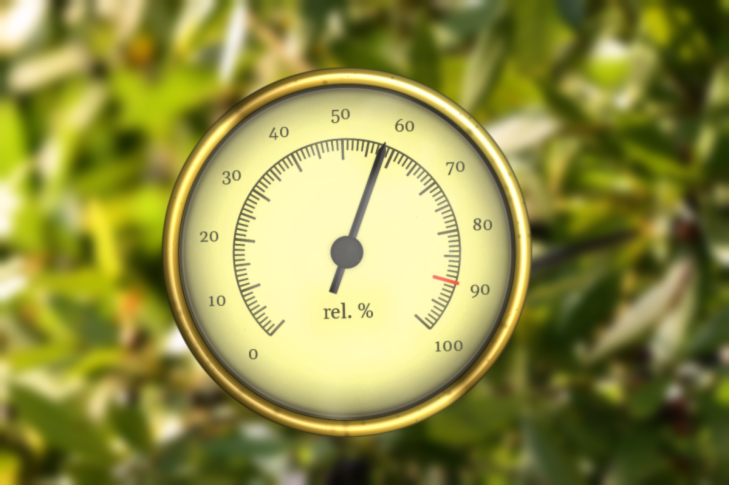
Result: 58; %
